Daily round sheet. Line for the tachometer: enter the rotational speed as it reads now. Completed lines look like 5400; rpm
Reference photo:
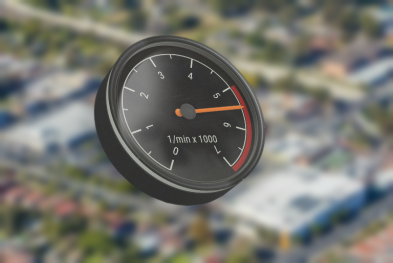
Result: 5500; rpm
